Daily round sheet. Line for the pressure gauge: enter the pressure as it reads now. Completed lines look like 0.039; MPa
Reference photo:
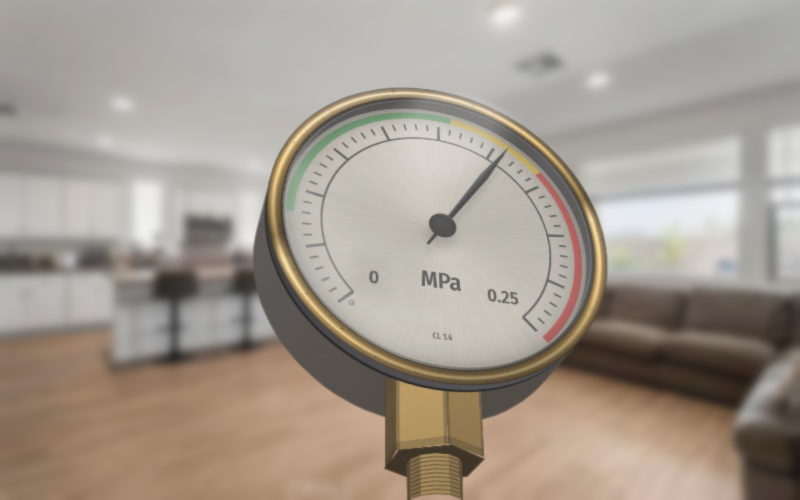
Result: 0.155; MPa
